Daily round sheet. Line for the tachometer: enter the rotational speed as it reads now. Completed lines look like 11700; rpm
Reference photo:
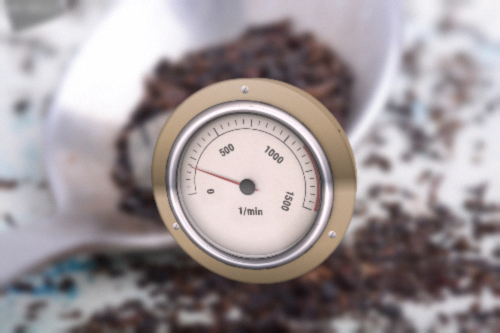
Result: 200; rpm
